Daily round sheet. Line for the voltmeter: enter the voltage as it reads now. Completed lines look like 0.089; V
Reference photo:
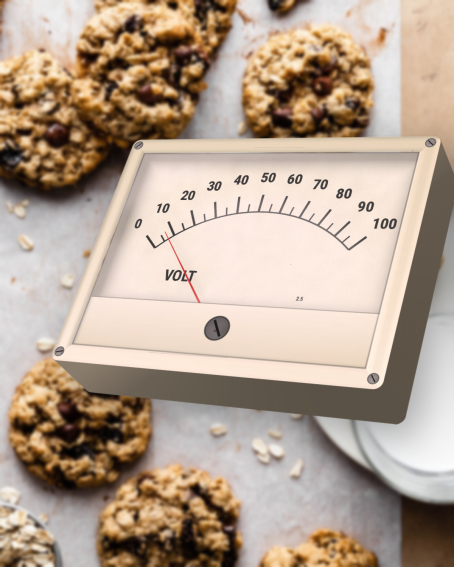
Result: 7.5; V
